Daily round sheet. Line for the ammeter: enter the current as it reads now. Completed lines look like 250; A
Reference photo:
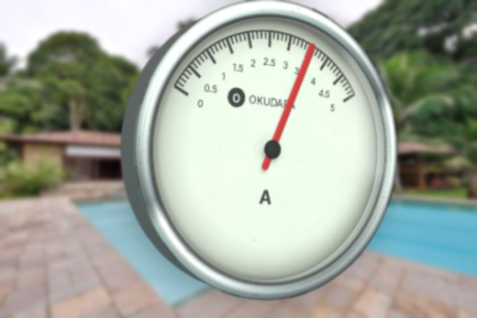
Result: 3.5; A
